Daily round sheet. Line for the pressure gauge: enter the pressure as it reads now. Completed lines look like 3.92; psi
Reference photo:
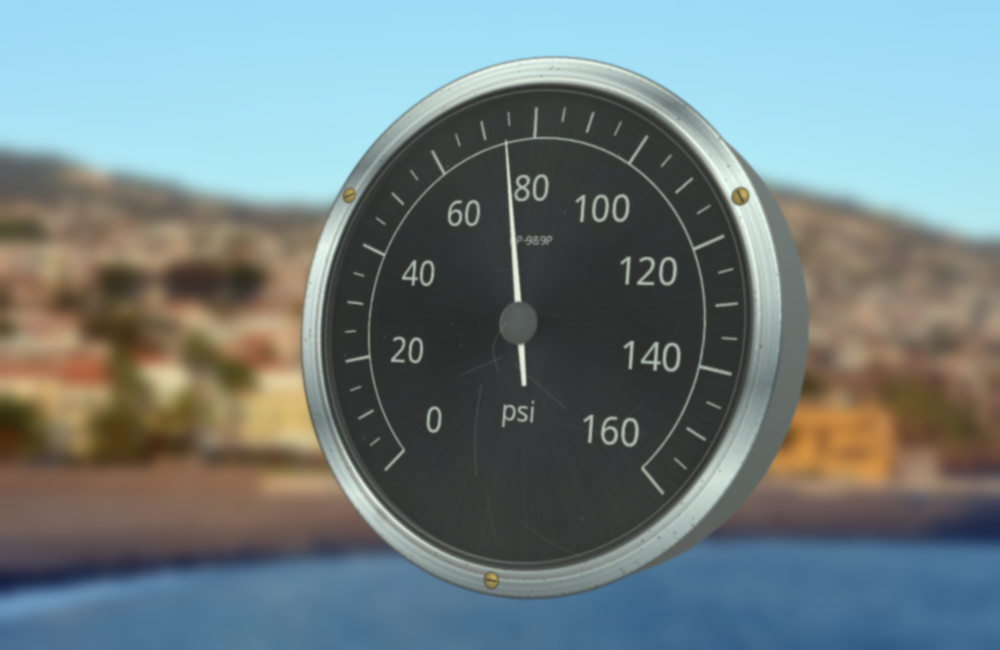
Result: 75; psi
